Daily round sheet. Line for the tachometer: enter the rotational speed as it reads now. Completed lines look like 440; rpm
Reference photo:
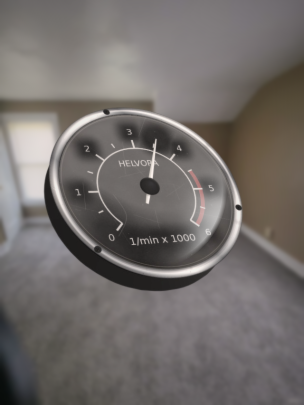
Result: 3500; rpm
